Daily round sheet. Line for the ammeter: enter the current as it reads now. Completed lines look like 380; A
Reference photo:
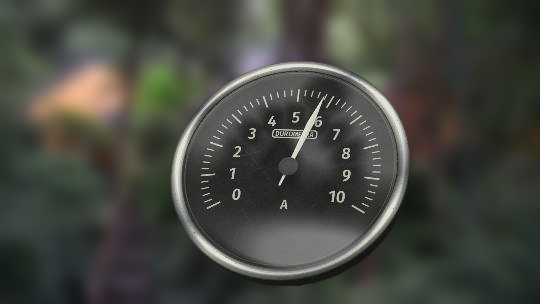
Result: 5.8; A
